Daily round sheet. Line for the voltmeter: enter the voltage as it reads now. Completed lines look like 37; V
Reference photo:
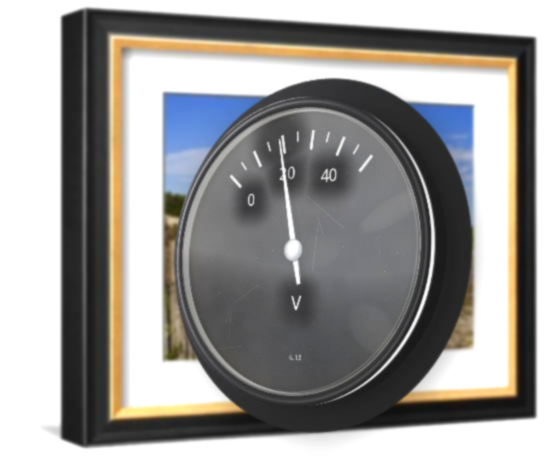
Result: 20; V
